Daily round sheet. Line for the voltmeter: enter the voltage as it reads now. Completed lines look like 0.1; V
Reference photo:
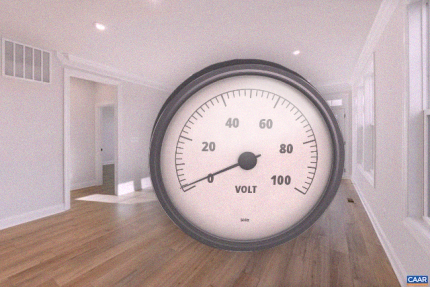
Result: 2; V
